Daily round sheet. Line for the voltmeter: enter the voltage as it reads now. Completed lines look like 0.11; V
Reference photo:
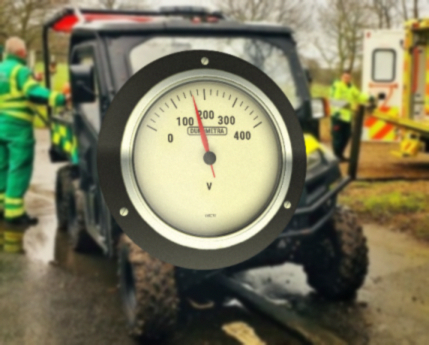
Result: 160; V
